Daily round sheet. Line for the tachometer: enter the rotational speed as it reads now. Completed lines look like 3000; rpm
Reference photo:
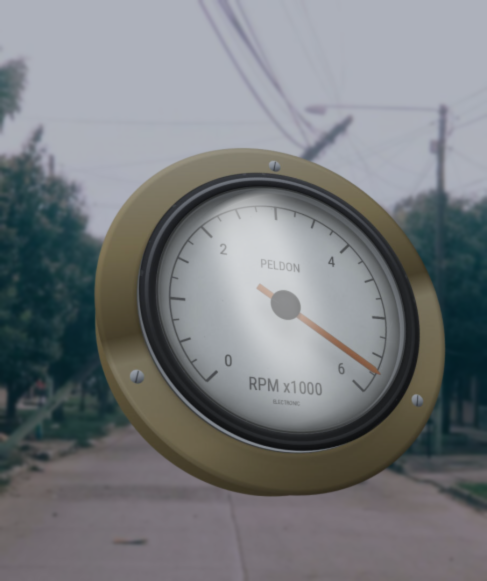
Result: 5750; rpm
